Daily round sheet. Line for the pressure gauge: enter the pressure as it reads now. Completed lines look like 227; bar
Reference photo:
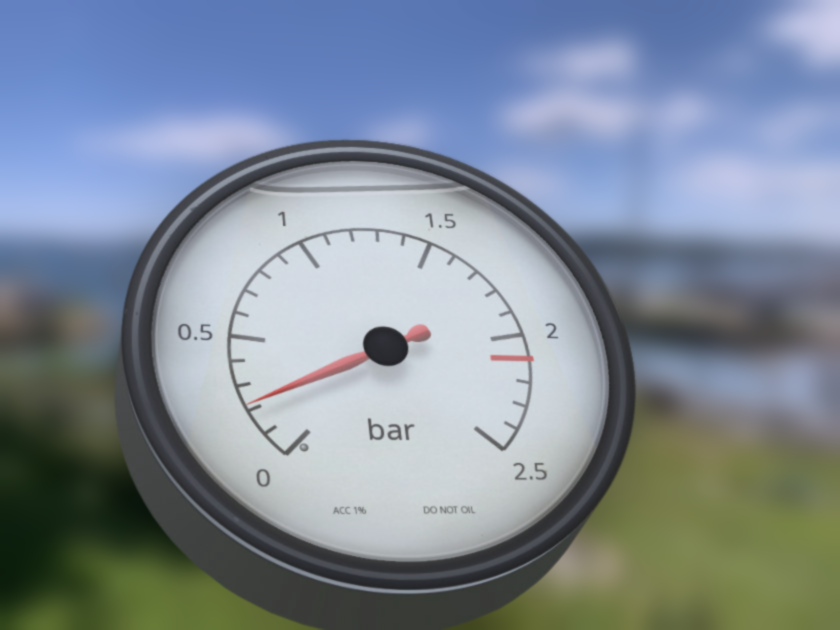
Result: 0.2; bar
